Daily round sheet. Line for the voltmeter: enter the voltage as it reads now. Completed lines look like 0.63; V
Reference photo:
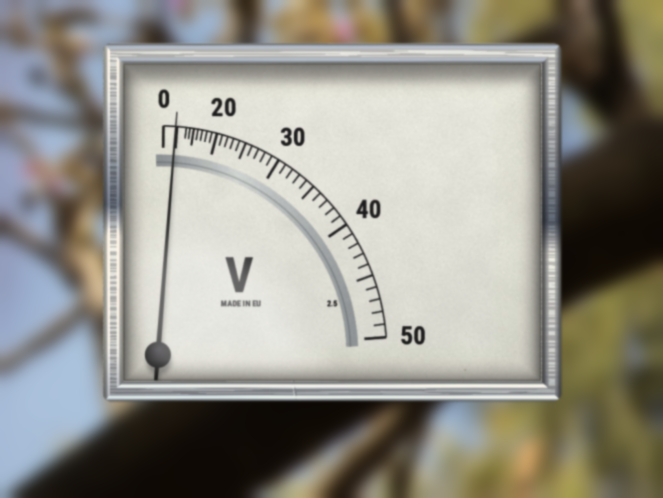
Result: 10; V
